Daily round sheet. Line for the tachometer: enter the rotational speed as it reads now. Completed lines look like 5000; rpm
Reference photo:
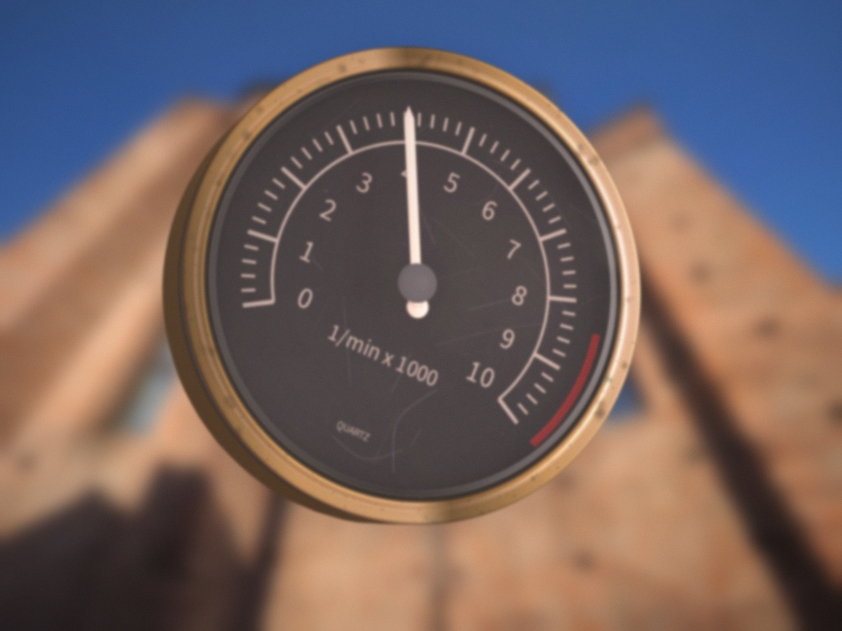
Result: 4000; rpm
